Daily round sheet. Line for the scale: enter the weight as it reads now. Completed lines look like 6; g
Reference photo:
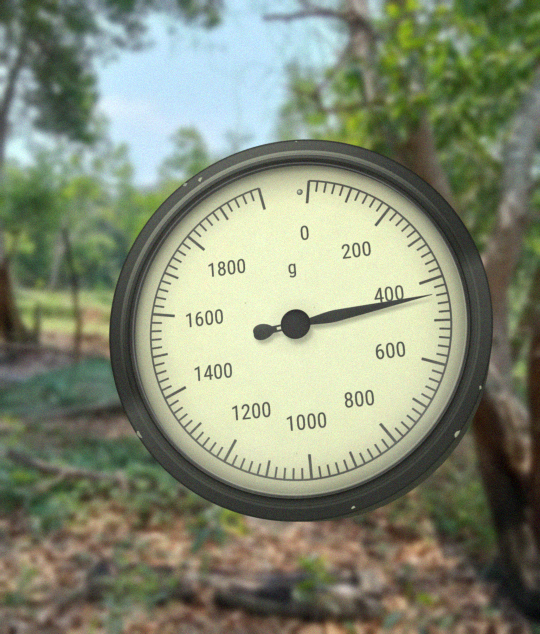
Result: 440; g
